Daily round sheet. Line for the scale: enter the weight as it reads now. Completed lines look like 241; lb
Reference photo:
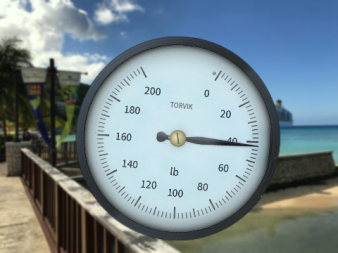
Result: 42; lb
